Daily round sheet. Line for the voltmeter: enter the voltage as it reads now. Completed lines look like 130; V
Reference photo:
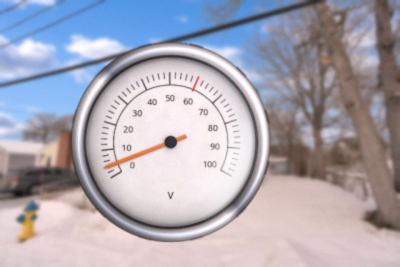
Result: 4; V
